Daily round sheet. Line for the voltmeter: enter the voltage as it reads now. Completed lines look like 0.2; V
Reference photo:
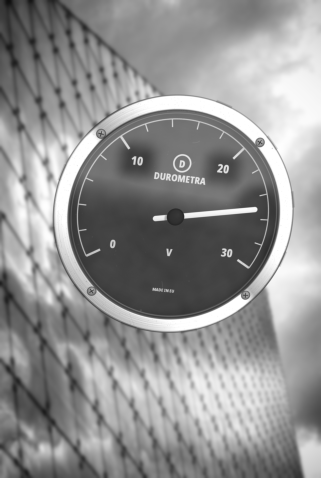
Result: 25; V
